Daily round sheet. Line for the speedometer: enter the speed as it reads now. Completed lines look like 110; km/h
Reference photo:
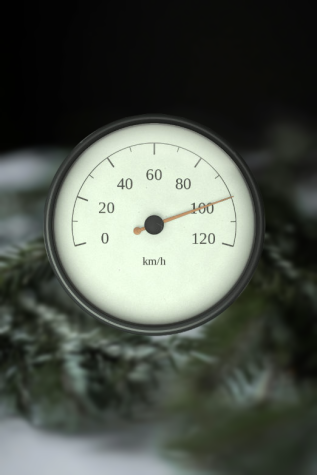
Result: 100; km/h
